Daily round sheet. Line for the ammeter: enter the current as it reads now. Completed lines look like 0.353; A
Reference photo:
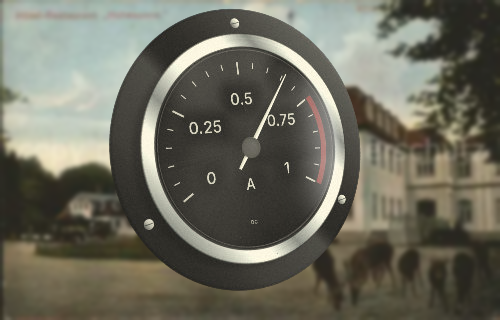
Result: 0.65; A
